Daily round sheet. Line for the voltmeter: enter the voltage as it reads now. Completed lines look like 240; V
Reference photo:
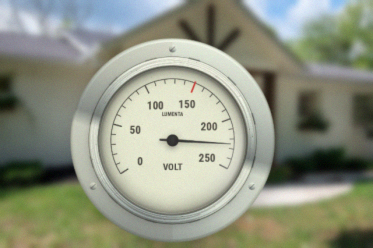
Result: 225; V
